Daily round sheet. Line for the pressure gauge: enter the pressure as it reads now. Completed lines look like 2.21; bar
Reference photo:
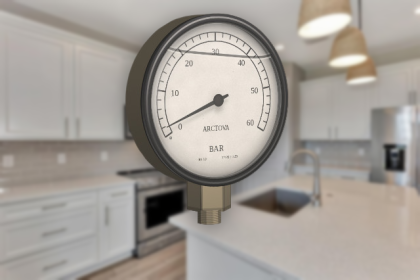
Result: 2; bar
